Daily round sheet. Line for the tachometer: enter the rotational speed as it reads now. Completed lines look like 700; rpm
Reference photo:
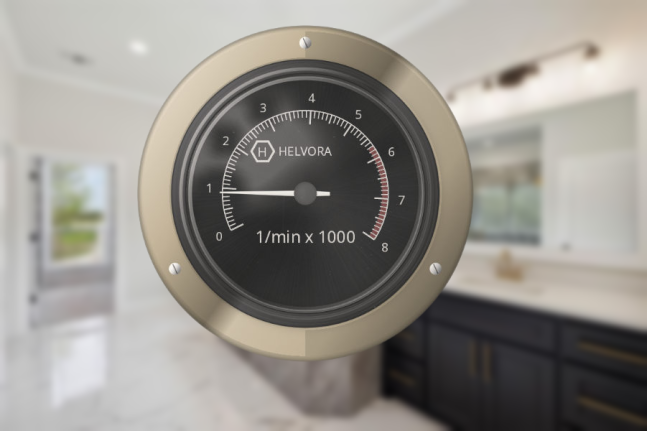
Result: 900; rpm
